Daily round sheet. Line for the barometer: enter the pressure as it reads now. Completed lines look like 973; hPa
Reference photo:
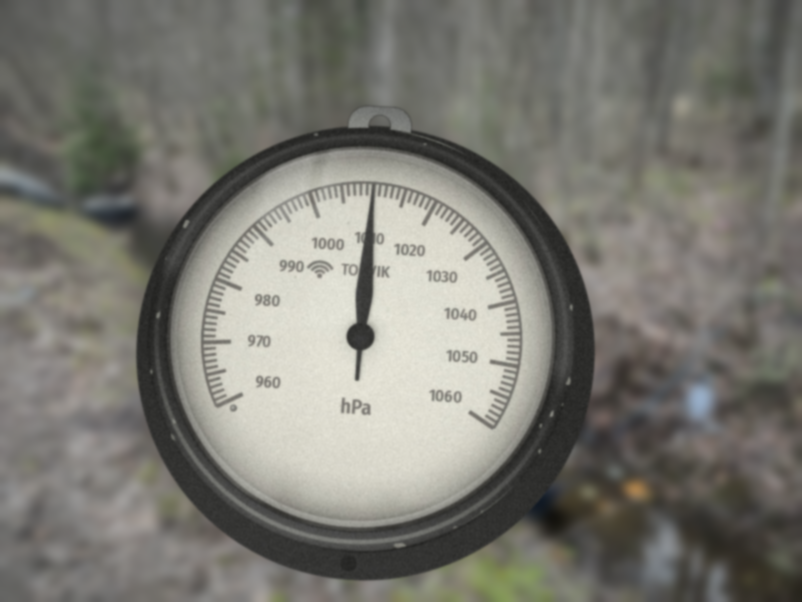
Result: 1010; hPa
